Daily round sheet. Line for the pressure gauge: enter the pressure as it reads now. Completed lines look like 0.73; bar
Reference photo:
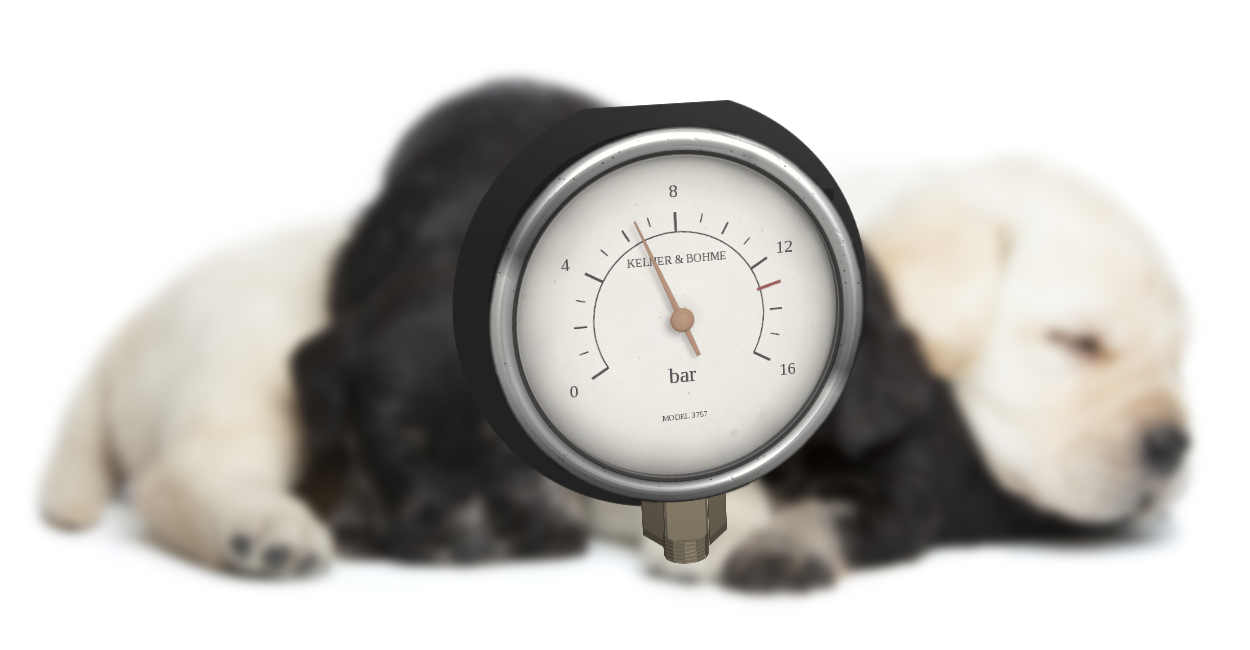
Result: 6.5; bar
